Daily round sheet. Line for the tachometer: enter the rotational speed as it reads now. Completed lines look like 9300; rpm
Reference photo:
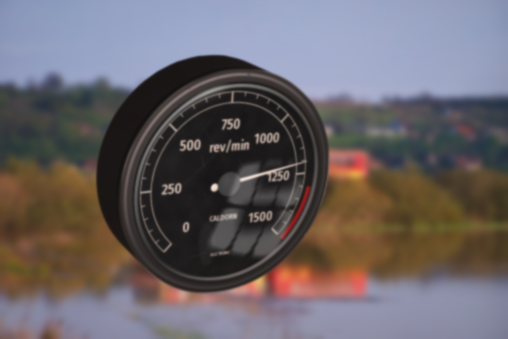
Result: 1200; rpm
